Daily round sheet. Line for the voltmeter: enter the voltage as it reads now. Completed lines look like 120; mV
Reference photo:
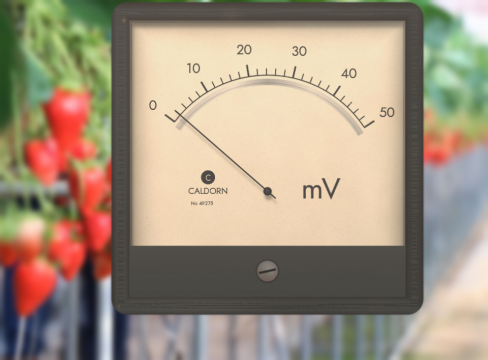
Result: 2; mV
